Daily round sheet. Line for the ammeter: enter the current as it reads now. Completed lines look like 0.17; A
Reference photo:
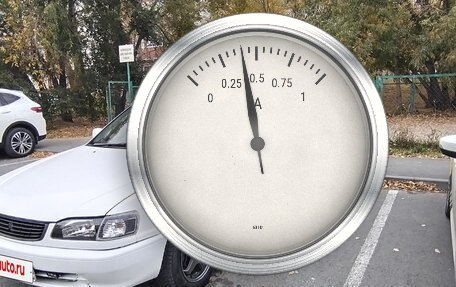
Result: 0.4; A
